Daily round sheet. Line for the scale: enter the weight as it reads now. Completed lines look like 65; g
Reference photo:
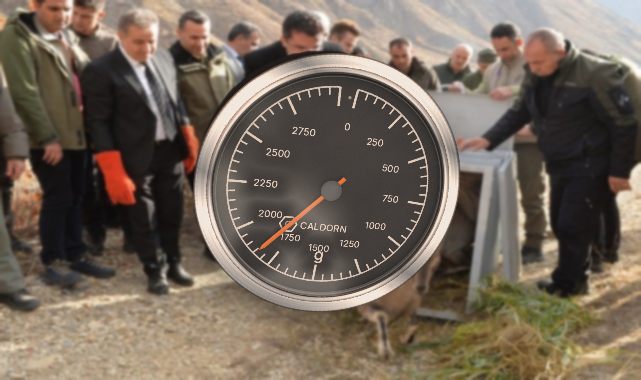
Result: 1850; g
